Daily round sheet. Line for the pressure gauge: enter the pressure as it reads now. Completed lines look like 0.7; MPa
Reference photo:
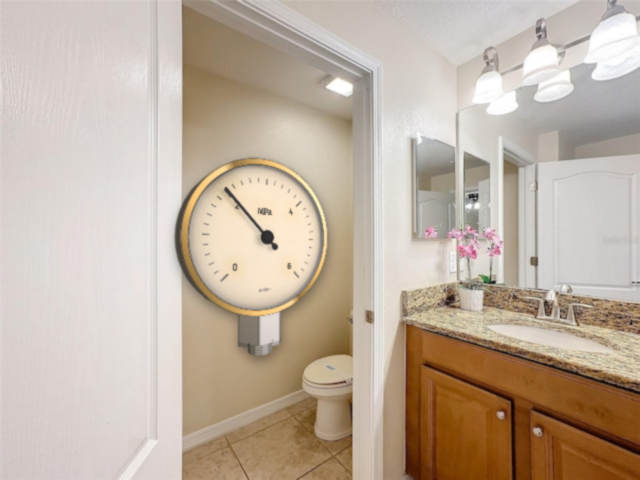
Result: 2; MPa
